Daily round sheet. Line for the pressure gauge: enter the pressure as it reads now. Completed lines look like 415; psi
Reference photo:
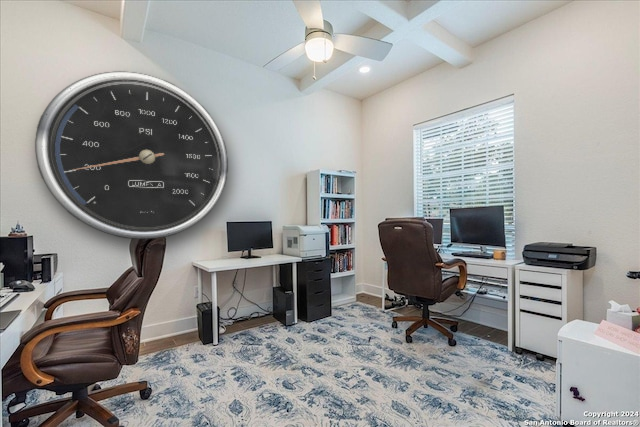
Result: 200; psi
